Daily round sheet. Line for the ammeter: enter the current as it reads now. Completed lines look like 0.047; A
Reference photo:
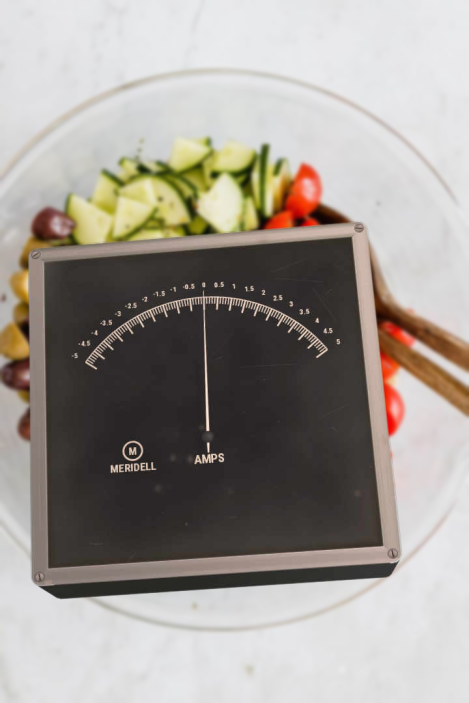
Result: 0; A
